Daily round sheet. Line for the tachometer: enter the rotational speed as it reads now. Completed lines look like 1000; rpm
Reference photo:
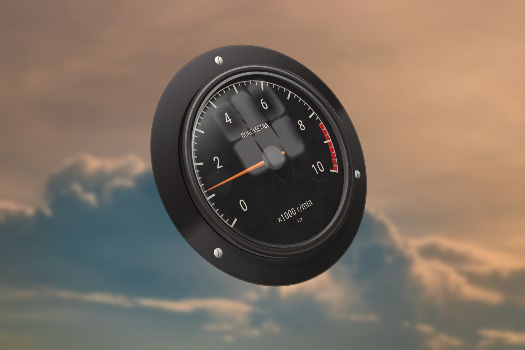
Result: 1200; rpm
